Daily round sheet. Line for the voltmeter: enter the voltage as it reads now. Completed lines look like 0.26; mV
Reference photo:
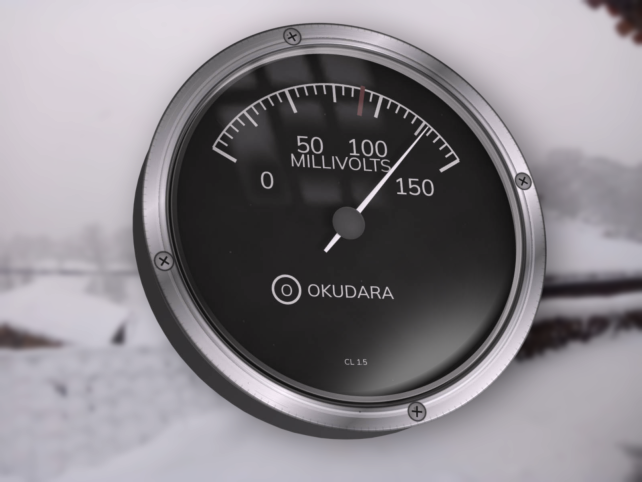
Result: 127.5; mV
